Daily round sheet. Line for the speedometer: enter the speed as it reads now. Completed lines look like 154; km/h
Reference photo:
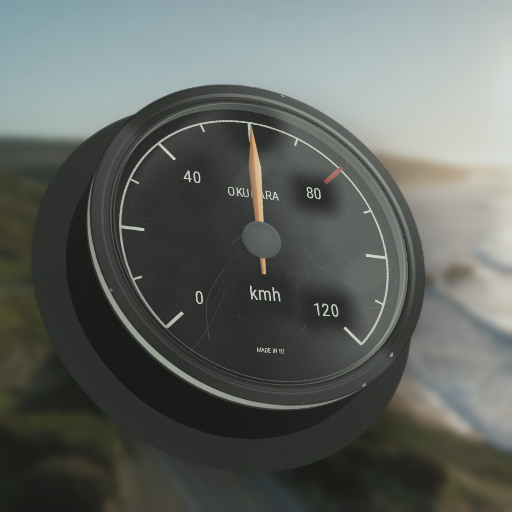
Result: 60; km/h
